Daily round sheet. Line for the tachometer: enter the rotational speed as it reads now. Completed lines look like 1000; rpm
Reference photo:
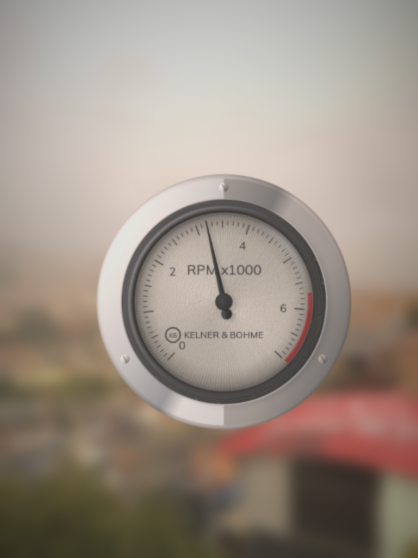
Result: 3200; rpm
